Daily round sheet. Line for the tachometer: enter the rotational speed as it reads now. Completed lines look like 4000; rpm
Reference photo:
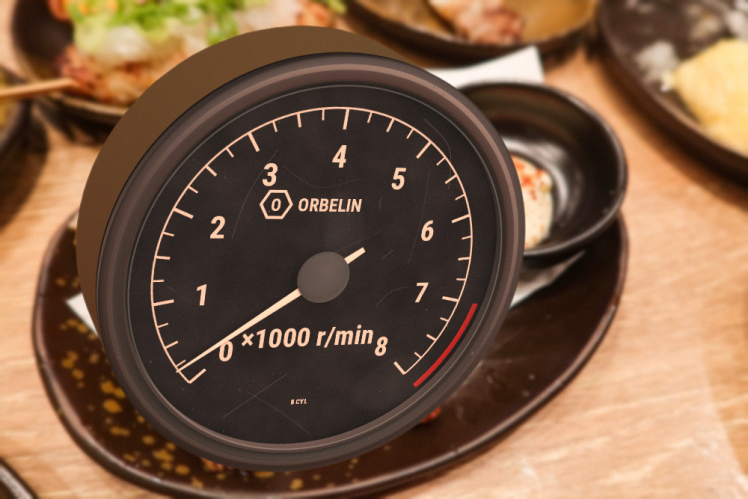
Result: 250; rpm
